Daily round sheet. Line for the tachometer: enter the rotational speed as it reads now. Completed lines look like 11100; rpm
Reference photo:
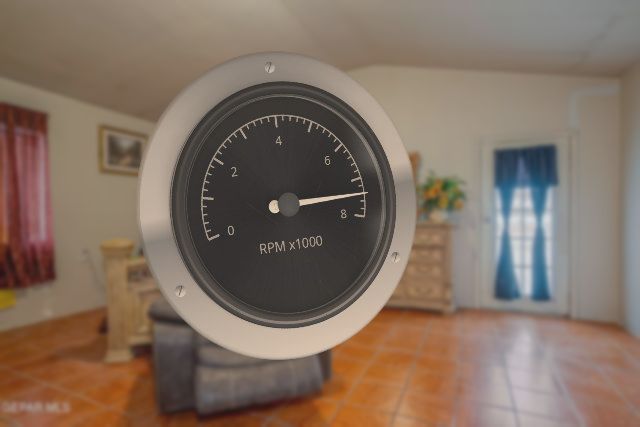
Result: 7400; rpm
